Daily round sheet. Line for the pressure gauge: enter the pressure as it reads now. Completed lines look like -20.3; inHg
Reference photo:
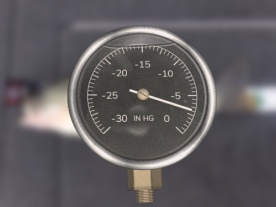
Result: -3; inHg
